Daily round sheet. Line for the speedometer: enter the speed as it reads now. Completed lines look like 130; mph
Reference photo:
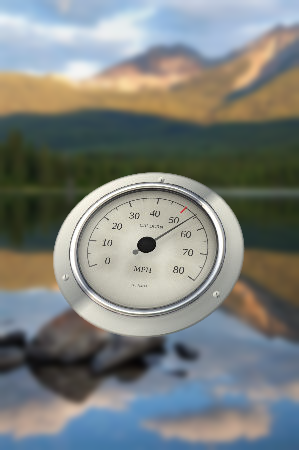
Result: 55; mph
